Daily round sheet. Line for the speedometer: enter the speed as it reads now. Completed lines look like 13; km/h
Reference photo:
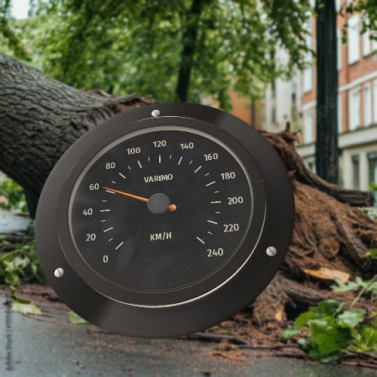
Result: 60; km/h
